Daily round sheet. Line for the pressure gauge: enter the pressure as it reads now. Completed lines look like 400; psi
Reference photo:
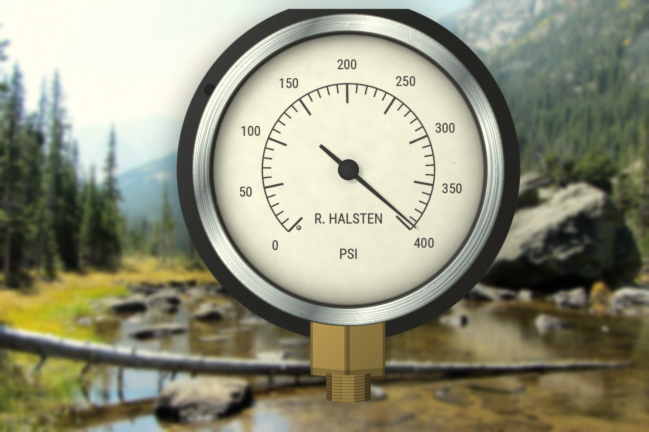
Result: 395; psi
